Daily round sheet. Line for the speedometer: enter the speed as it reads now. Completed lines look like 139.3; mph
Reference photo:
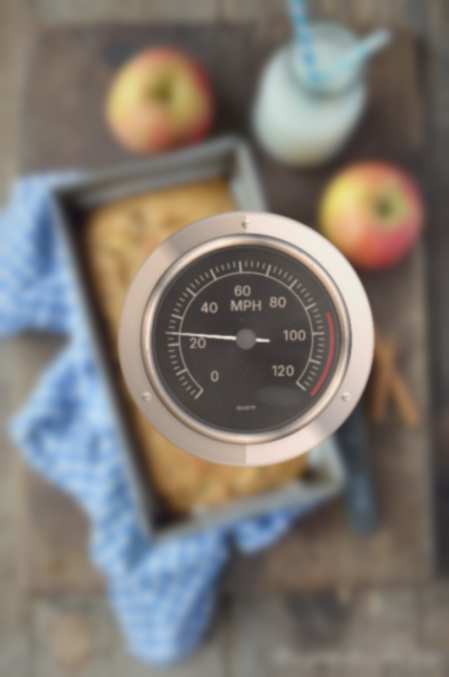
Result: 24; mph
